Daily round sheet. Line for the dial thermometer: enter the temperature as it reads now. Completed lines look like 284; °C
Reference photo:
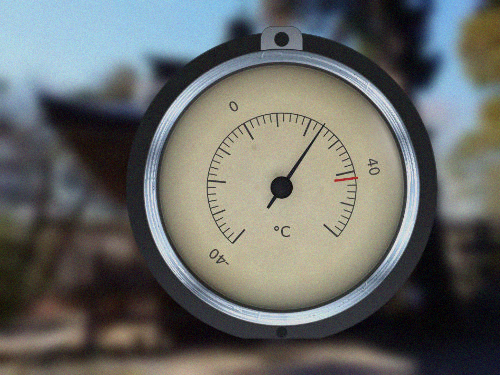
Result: 24; °C
